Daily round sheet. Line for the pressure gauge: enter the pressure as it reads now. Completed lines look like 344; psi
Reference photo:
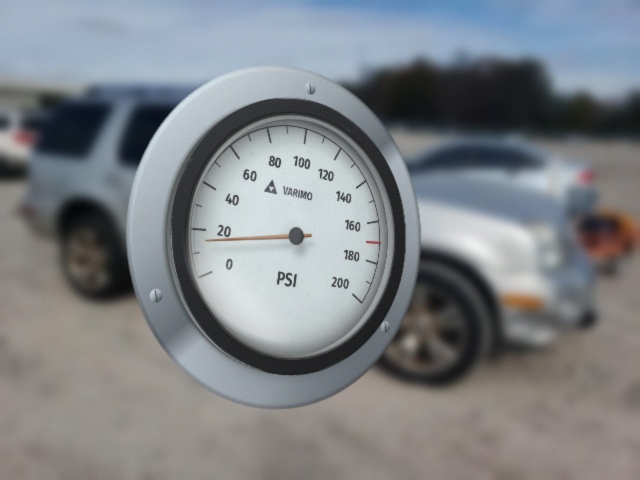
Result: 15; psi
